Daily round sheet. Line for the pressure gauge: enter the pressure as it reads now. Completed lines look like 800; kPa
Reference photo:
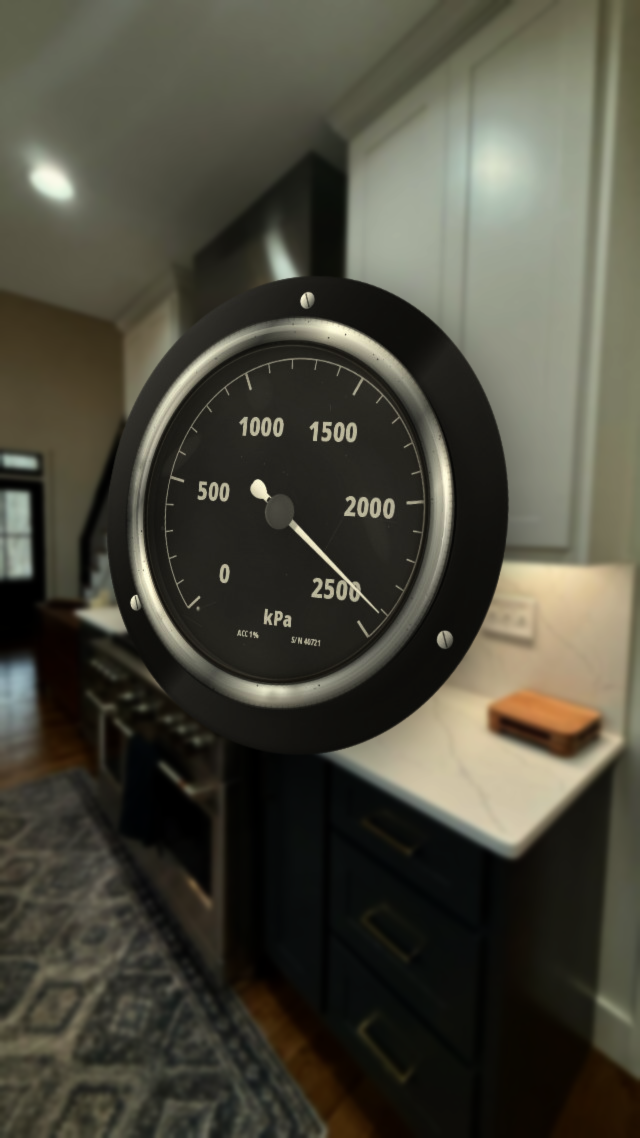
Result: 2400; kPa
